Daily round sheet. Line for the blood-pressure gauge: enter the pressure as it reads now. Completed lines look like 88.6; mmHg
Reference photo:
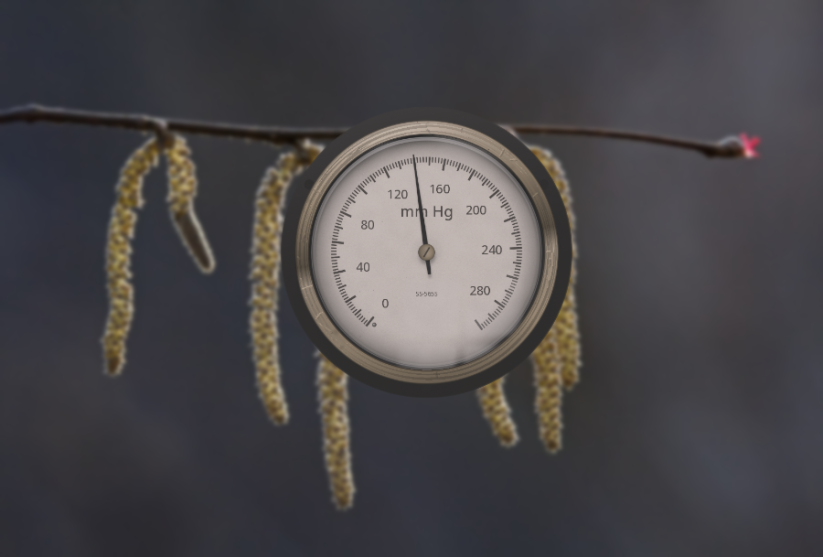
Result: 140; mmHg
